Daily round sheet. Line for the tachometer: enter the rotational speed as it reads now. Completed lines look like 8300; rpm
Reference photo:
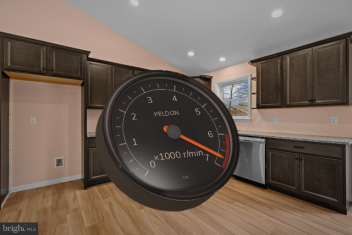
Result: 6750; rpm
